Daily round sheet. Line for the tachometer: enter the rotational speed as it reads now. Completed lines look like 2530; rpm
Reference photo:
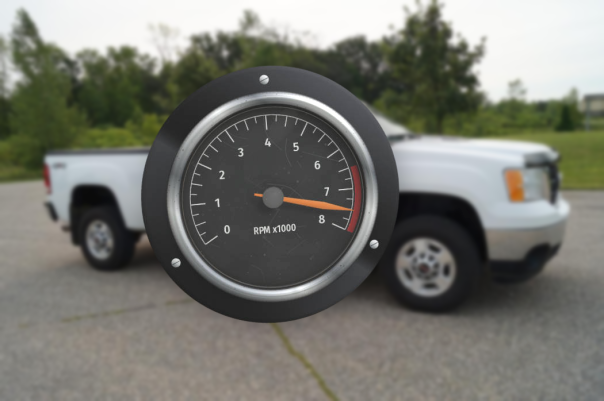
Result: 7500; rpm
